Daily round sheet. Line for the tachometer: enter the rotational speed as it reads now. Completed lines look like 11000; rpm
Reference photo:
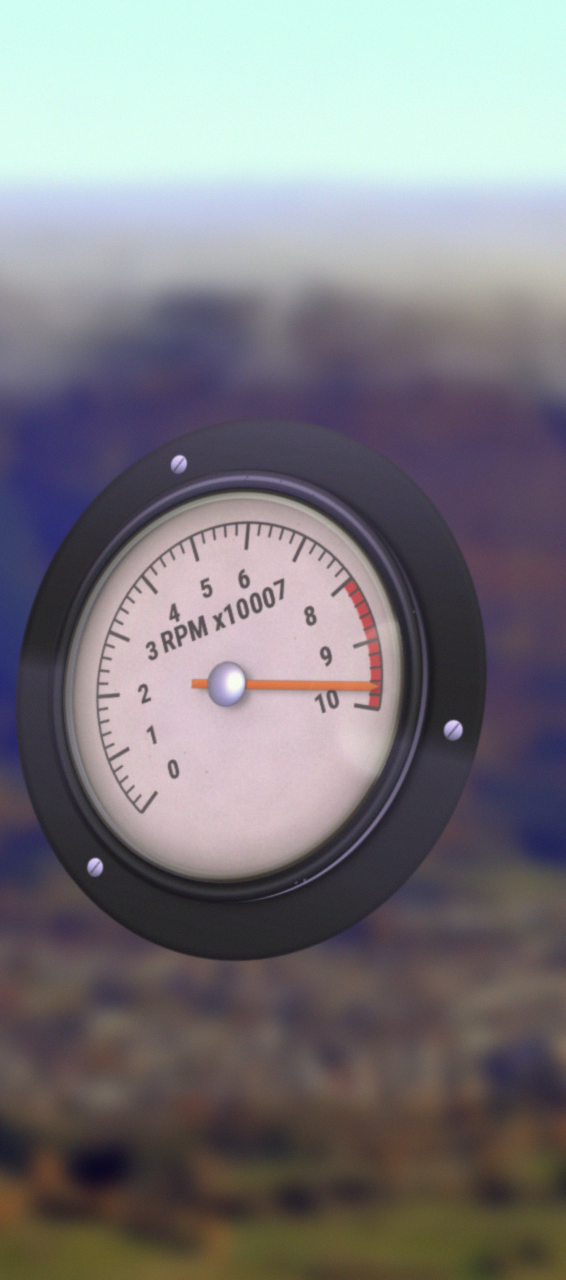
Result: 9700; rpm
